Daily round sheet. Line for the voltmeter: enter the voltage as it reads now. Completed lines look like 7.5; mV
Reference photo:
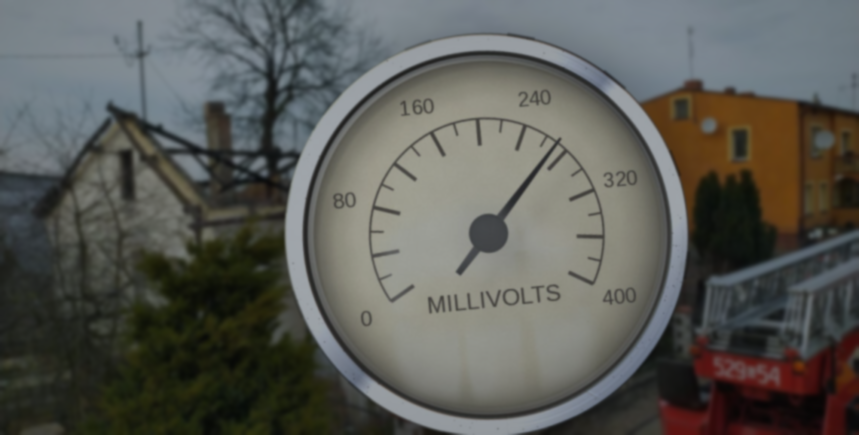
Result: 270; mV
